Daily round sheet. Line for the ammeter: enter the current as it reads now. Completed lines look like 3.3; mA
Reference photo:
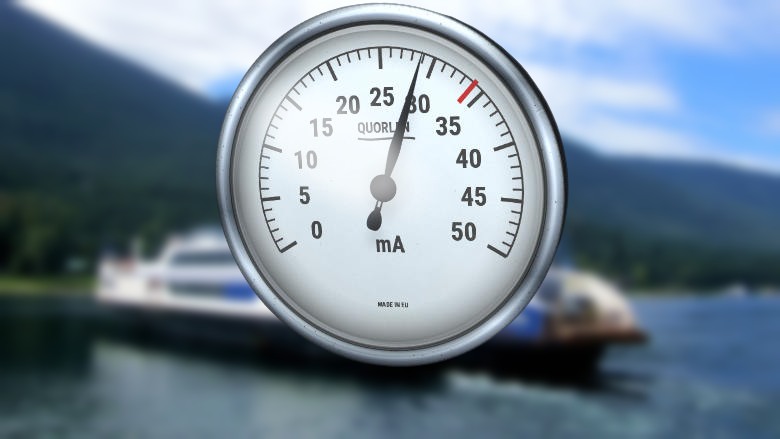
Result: 29; mA
